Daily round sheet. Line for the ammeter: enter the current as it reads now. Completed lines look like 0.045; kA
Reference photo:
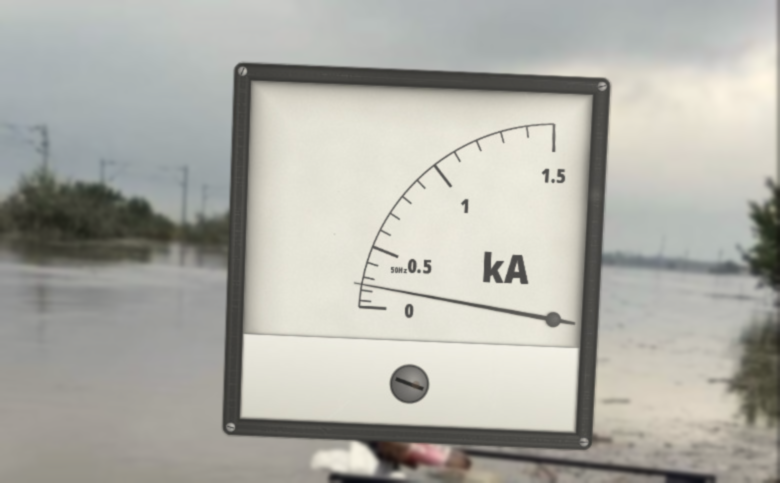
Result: 0.25; kA
